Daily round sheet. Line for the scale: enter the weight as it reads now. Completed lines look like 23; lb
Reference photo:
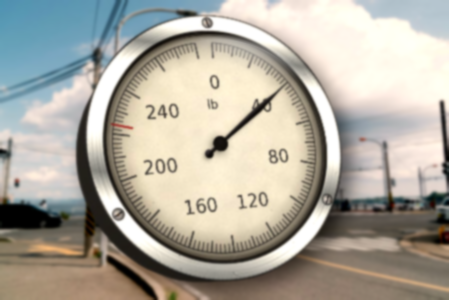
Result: 40; lb
